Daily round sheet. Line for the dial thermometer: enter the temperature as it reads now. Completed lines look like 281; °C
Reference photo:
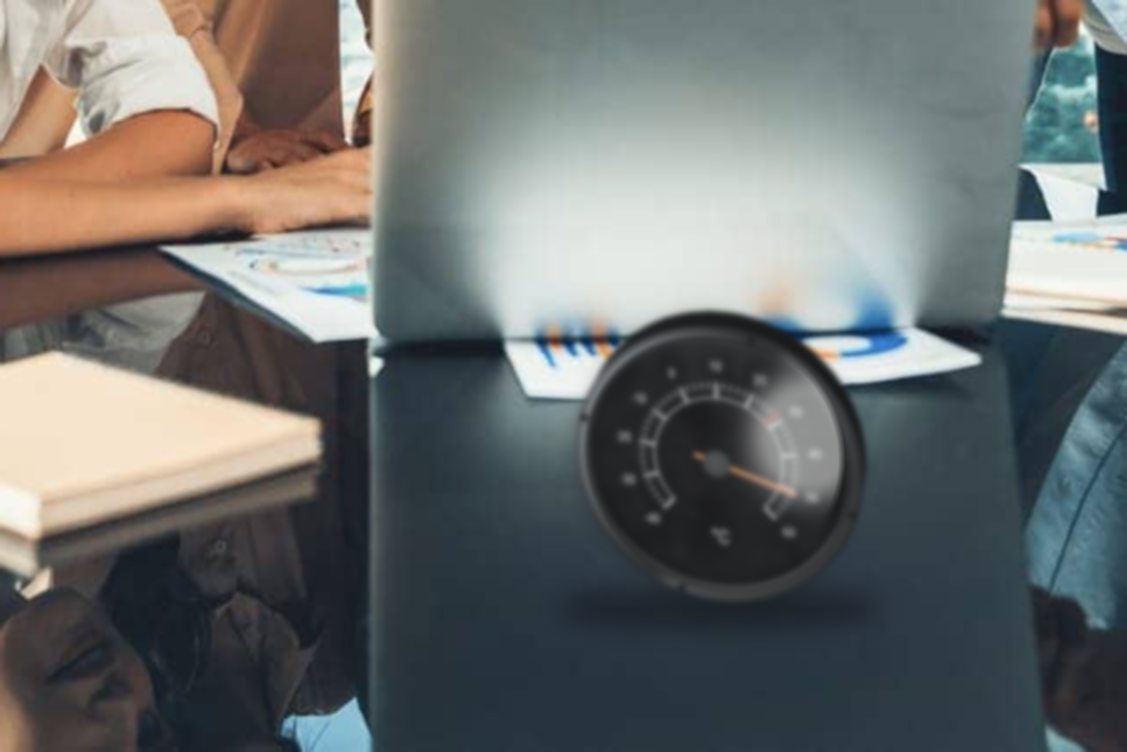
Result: 50; °C
